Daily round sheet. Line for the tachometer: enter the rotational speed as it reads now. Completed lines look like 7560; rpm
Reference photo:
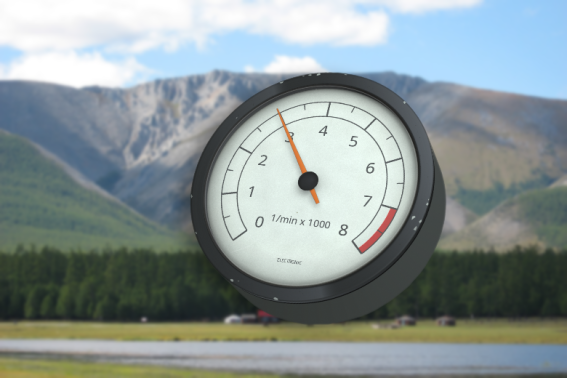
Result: 3000; rpm
